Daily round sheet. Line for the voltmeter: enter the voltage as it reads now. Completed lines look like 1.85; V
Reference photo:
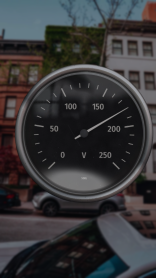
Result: 180; V
